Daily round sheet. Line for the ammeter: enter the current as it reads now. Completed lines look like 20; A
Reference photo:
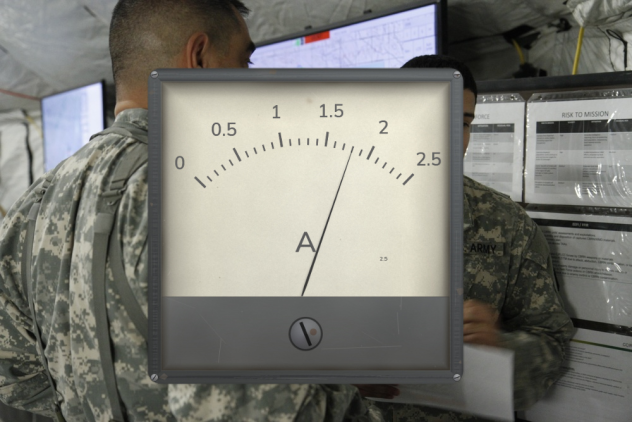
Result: 1.8; A
